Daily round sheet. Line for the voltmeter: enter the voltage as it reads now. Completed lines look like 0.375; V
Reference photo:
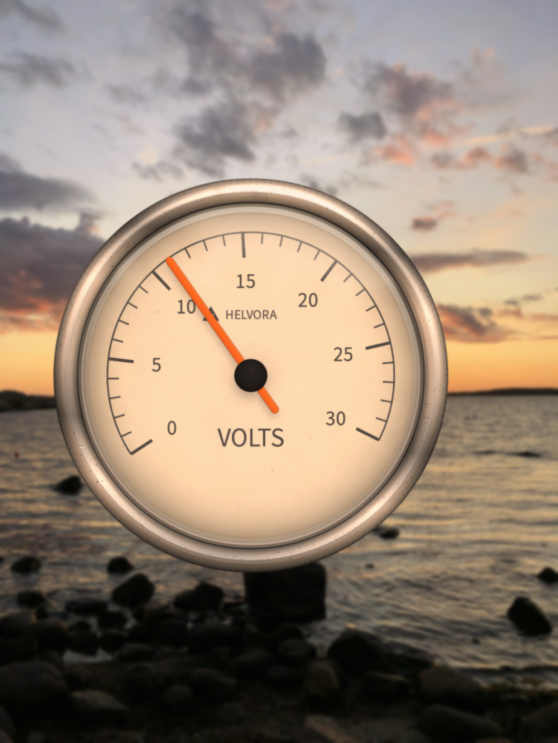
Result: 11; V
